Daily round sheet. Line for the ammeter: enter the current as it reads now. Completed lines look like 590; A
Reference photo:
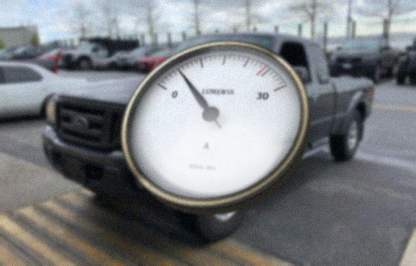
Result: 5; A
